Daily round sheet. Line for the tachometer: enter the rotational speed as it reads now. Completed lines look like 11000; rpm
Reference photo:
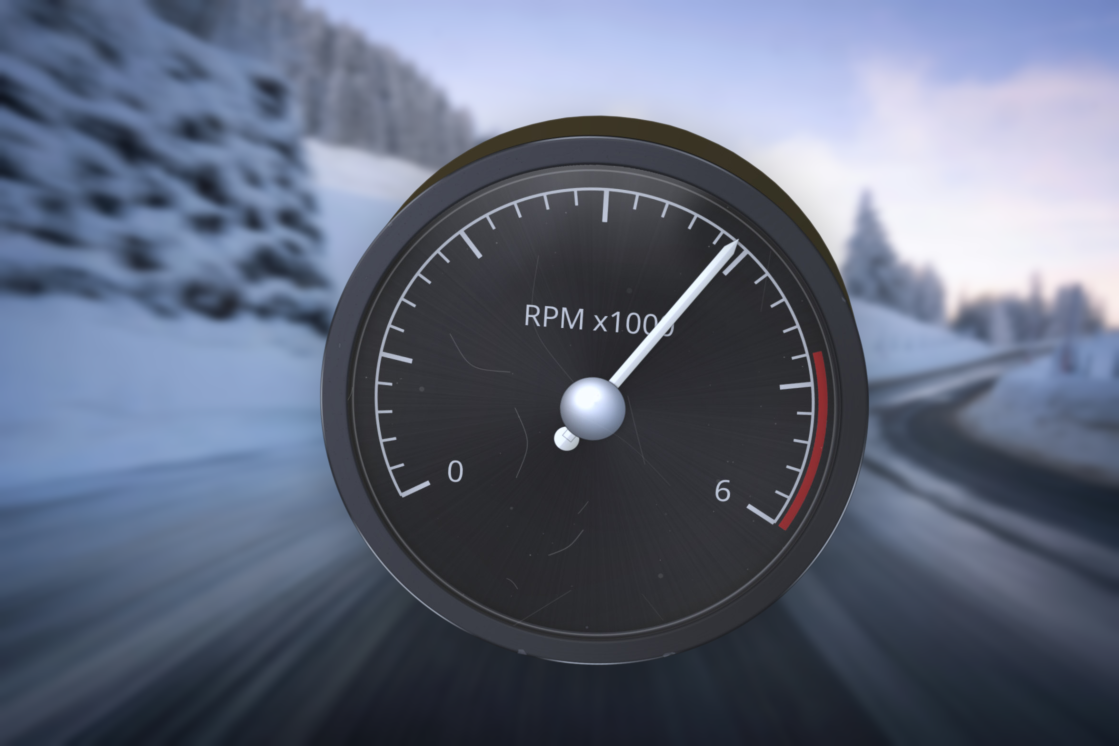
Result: 3900; rpm
